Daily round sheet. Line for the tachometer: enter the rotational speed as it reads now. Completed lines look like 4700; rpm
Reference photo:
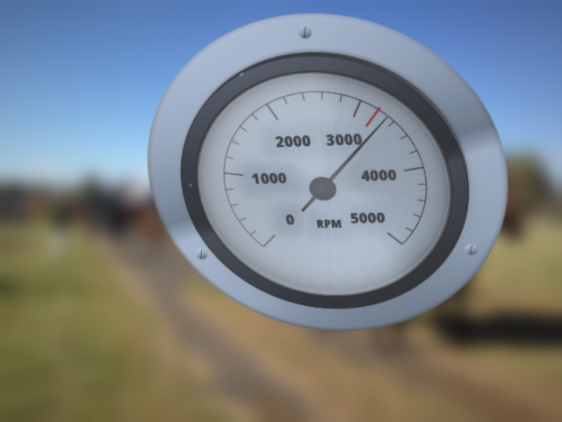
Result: 3300; rpm
